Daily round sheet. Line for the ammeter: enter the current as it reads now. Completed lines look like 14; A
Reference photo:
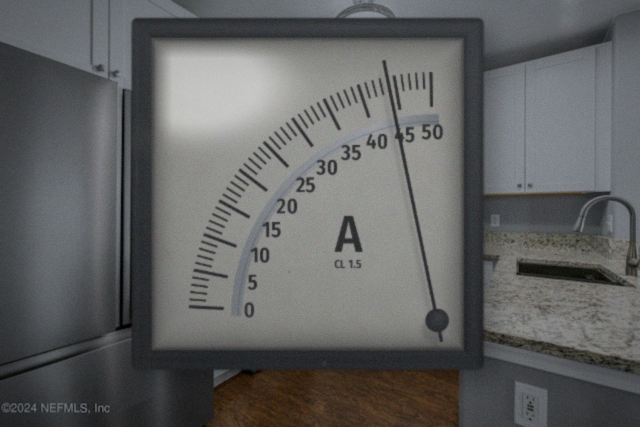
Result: 44; A
